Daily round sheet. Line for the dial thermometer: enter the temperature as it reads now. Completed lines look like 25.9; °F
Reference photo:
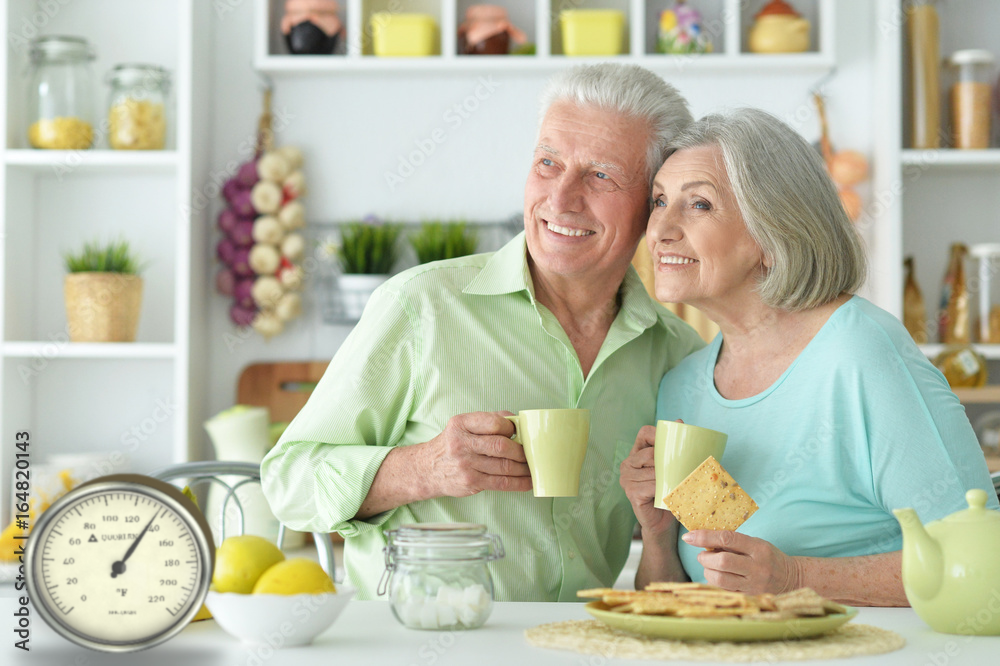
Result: 136; °F
